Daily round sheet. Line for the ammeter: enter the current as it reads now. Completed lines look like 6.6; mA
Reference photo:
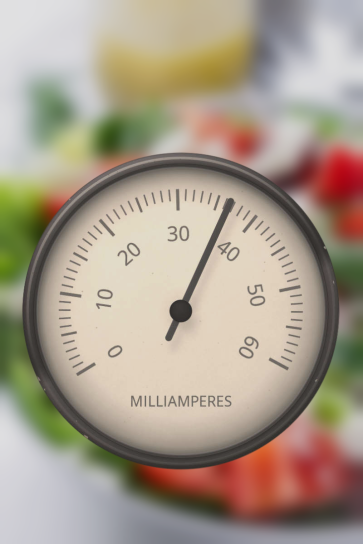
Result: 36.5; mA
